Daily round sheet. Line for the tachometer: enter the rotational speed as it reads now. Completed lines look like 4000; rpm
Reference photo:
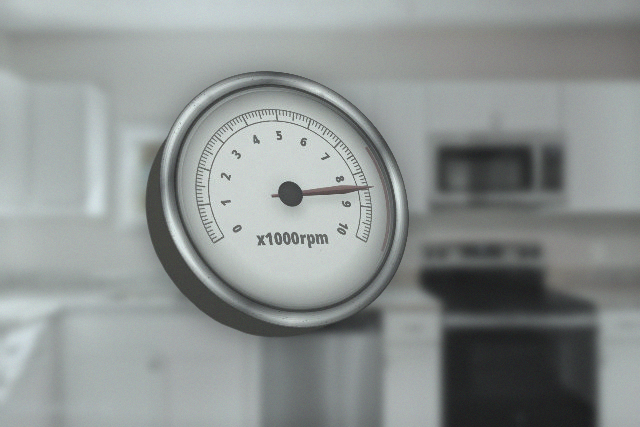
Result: 8500; rpm
